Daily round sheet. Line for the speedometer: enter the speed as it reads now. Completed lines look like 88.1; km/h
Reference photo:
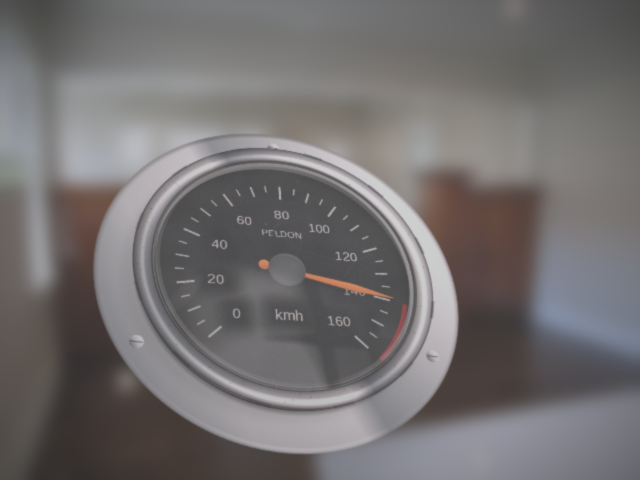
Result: 140; km/h
